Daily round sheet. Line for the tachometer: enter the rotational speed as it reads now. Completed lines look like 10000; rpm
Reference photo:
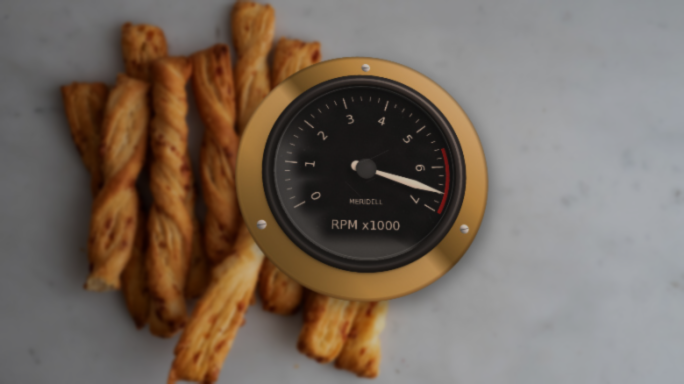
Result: 6600; rpm
